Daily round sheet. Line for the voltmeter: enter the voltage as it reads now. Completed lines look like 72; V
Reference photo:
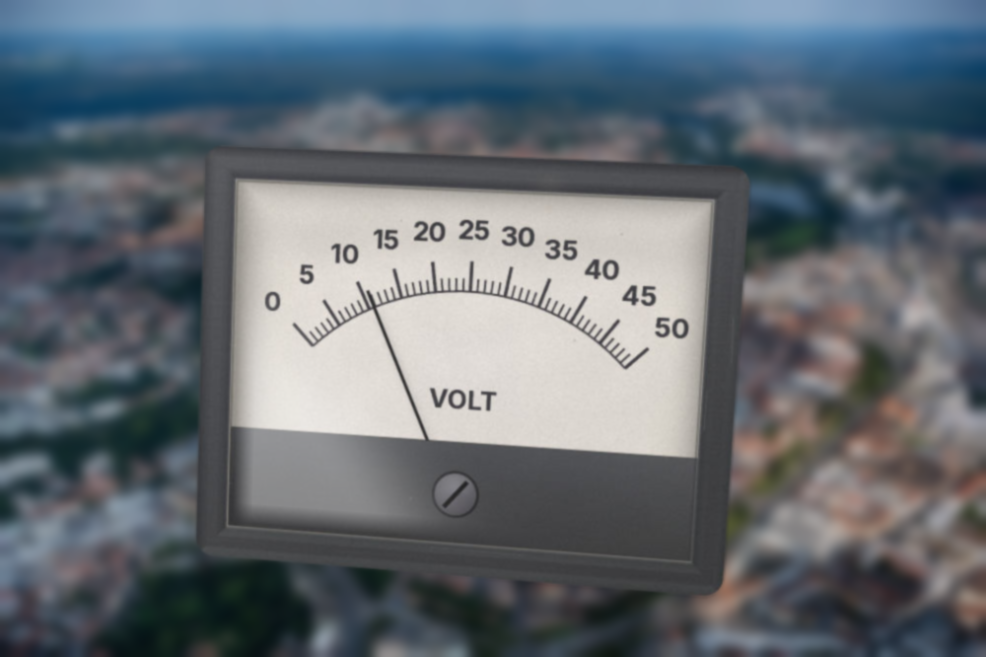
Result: 11; V
